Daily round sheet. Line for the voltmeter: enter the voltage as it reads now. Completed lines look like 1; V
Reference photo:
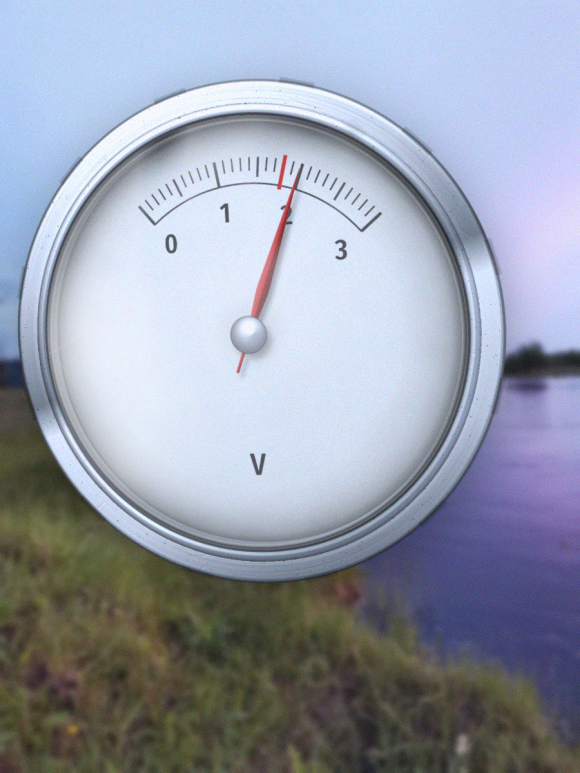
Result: 2; V
